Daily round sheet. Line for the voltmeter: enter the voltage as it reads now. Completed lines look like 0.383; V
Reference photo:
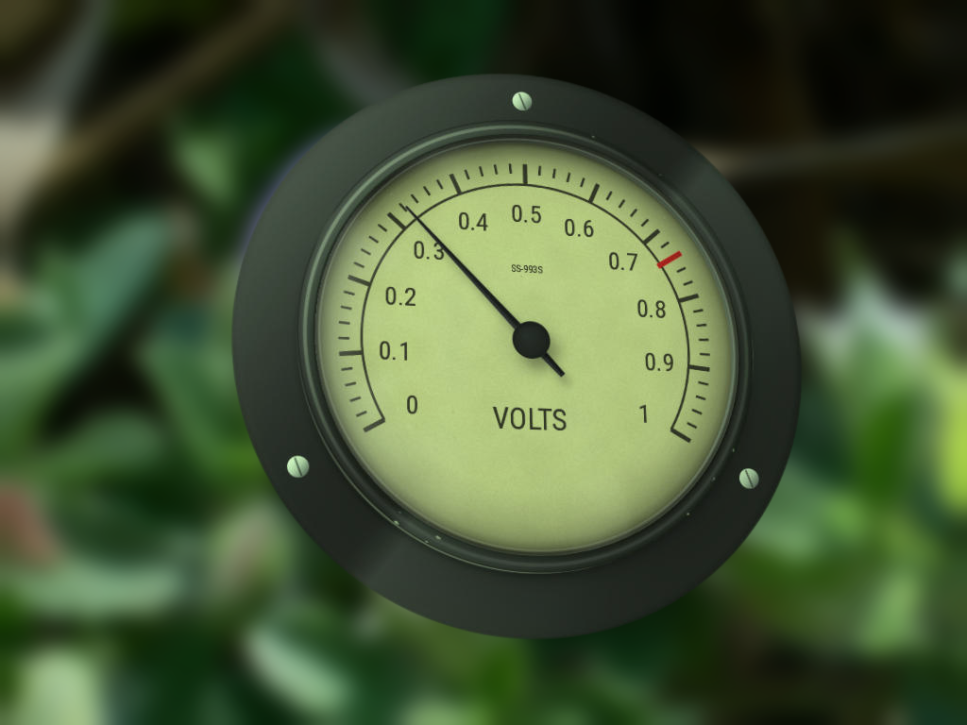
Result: 0.32; V
